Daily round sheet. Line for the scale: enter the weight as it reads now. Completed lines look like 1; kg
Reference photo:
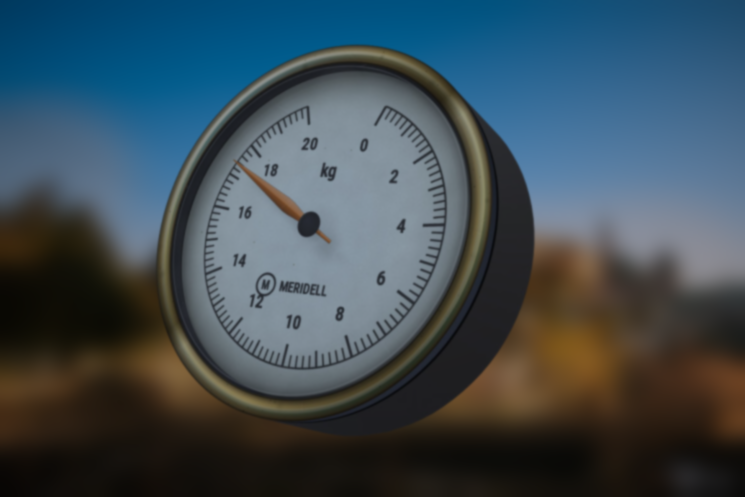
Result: 17.4; kg
